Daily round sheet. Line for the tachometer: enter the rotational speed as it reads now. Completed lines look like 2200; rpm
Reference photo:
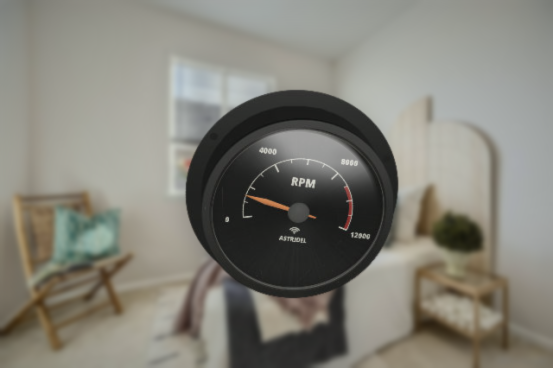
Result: 1500; rpm
